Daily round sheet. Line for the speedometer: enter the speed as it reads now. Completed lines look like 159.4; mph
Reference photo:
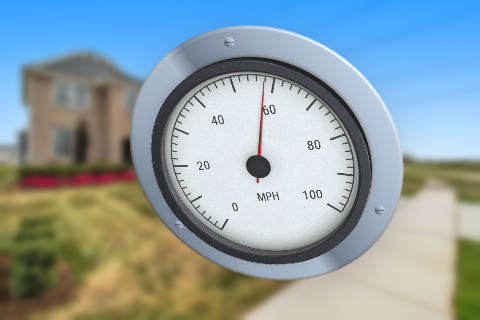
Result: 58; mph
